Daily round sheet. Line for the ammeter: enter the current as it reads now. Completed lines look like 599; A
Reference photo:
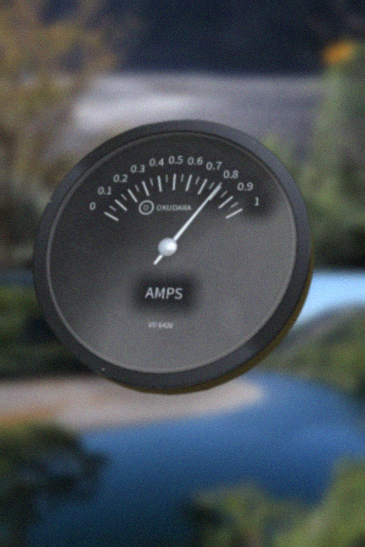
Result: 0.8; A
